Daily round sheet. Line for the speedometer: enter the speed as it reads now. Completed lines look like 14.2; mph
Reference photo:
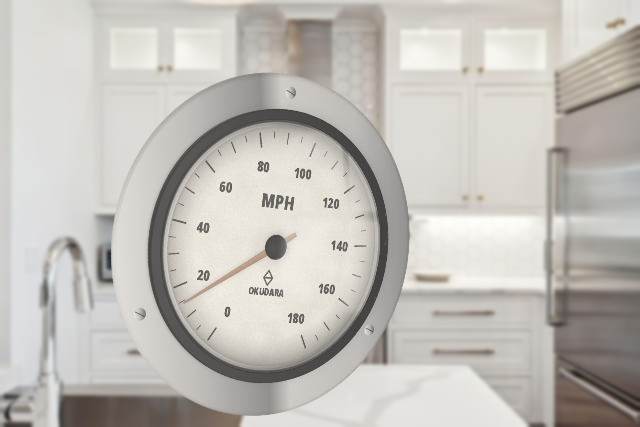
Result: 15; mph
